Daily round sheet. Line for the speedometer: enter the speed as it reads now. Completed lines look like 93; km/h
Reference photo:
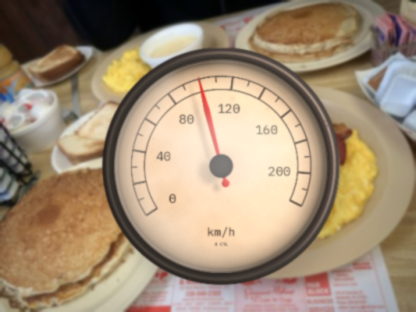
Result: 100; km/h
